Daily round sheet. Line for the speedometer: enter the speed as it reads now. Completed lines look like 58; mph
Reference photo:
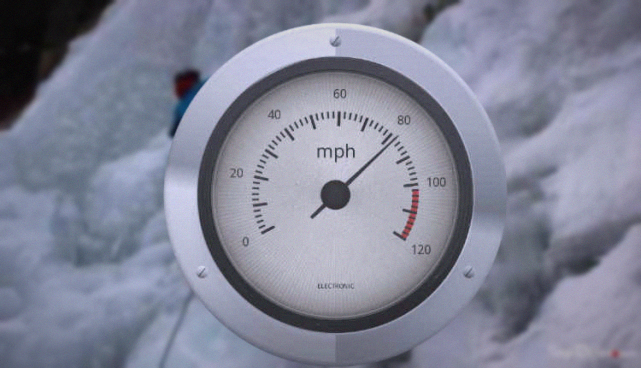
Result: 82; mph
